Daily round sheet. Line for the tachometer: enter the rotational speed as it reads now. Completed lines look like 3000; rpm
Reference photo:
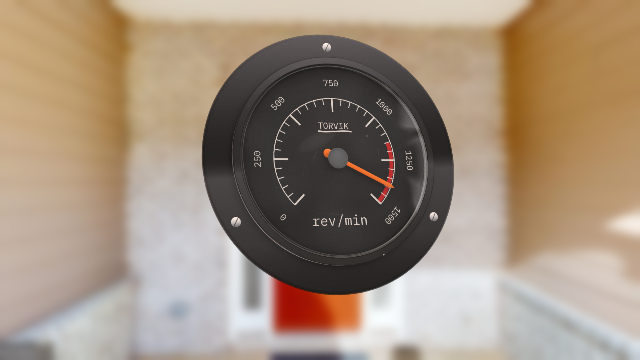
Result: 1400; rpm
